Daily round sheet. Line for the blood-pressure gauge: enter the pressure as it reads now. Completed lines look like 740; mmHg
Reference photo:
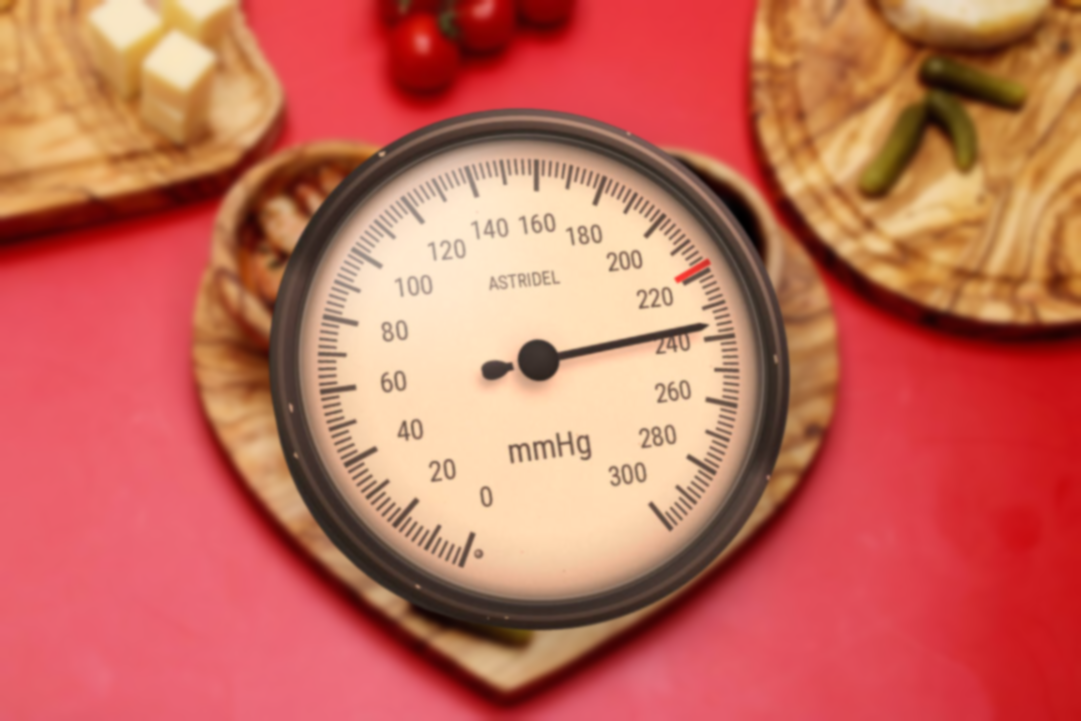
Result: 236; mmHg
